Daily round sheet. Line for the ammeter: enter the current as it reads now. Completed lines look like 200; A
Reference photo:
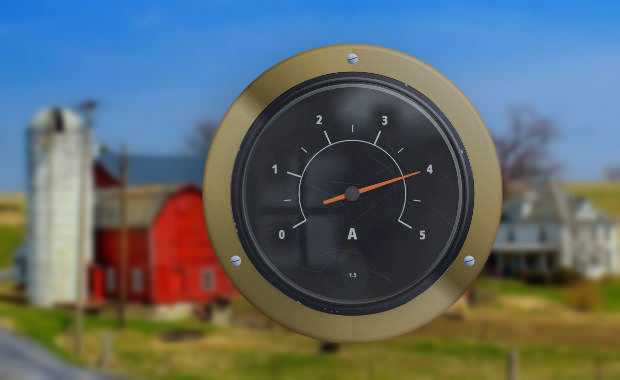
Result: 4; A
